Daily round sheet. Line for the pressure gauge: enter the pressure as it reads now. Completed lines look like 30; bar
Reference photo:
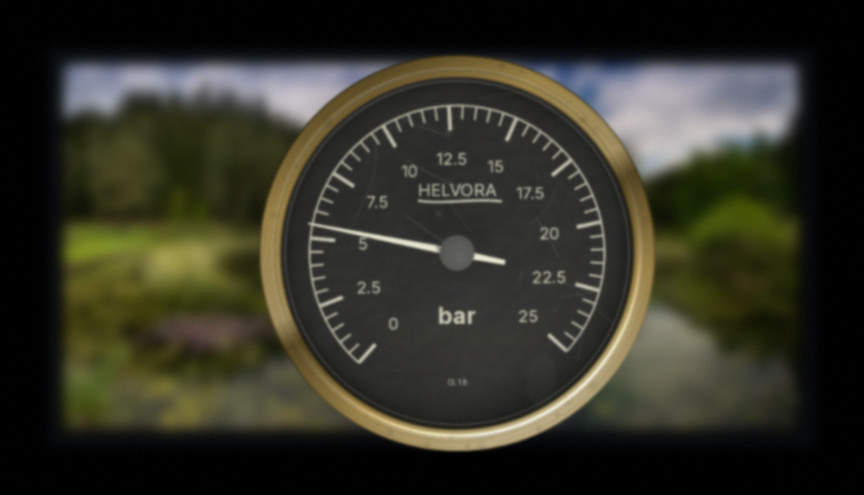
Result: 5.5; bar
